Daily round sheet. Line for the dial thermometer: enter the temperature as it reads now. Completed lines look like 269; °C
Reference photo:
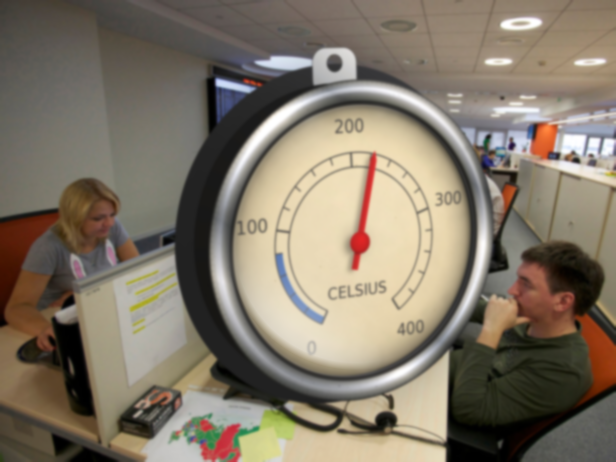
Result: 220; °C
